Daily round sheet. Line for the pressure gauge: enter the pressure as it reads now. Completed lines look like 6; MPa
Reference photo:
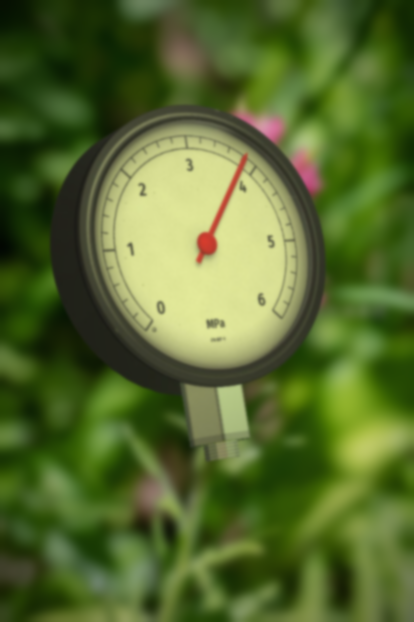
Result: 3.8; MPa
